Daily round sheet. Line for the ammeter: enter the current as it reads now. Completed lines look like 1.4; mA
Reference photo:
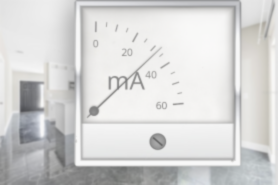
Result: 32.5; mA
